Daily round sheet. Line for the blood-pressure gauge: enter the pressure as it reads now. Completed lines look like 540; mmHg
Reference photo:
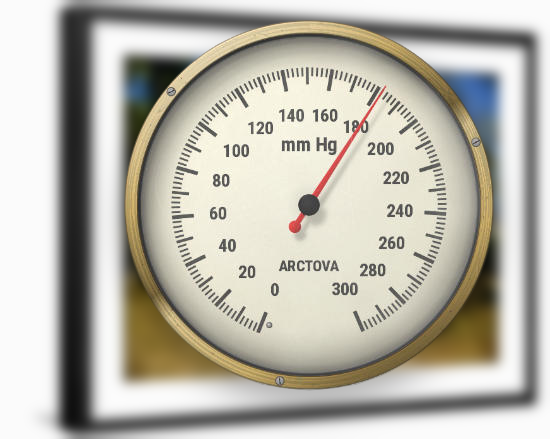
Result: 182; mmHg
